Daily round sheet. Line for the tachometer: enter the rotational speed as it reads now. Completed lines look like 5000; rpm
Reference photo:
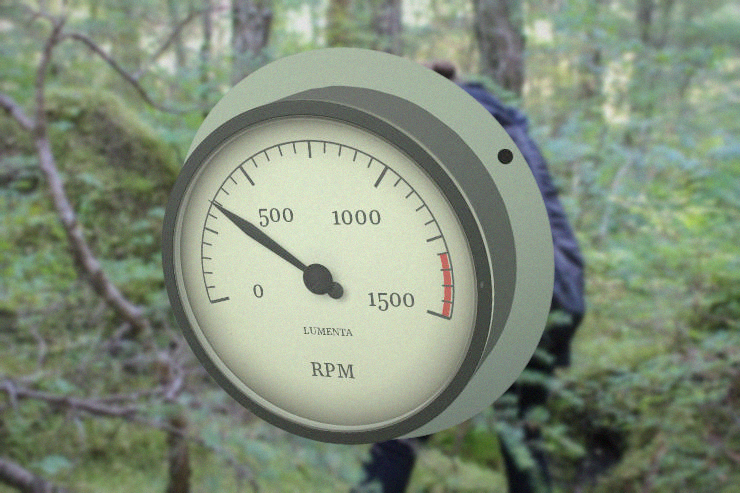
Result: 350; rpm
